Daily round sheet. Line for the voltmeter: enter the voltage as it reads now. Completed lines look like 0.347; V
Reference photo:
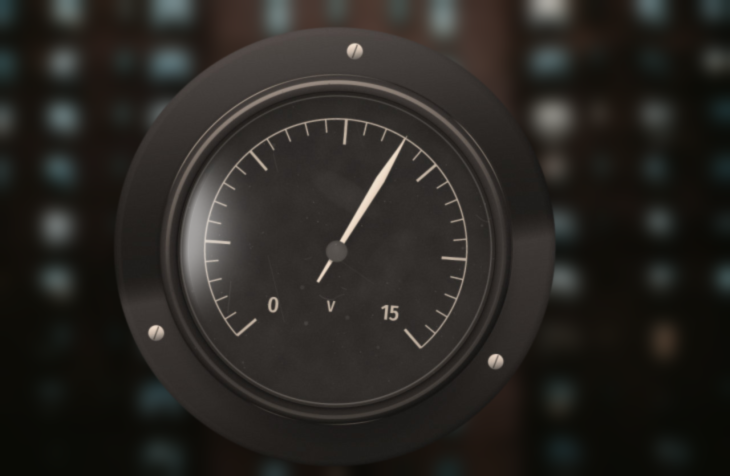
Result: 9; V
